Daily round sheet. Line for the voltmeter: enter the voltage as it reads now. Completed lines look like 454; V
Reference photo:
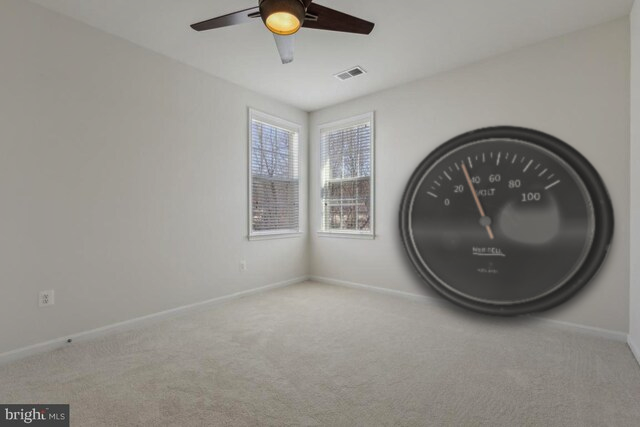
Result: 35; V
